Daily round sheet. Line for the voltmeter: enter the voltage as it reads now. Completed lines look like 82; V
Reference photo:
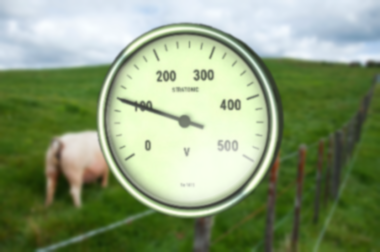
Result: 100; V
